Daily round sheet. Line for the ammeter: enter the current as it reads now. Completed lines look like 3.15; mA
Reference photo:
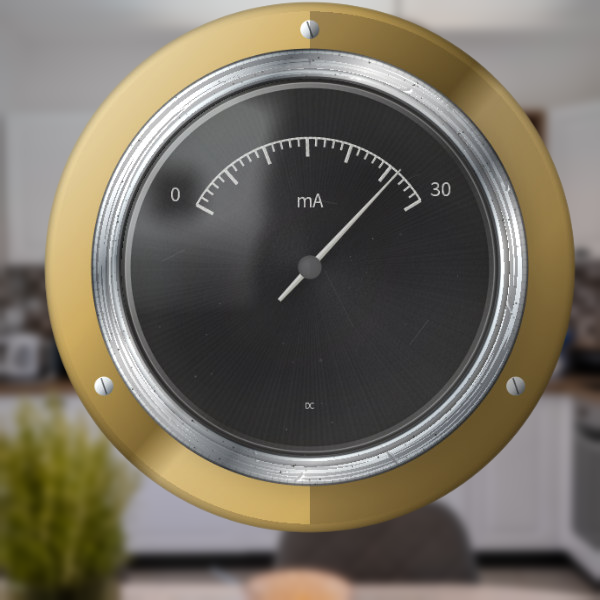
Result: 26; mA
